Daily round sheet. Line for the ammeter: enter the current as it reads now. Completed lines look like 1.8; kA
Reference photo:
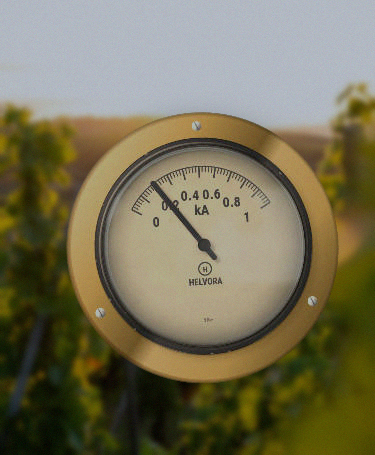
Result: 0.2; kA
